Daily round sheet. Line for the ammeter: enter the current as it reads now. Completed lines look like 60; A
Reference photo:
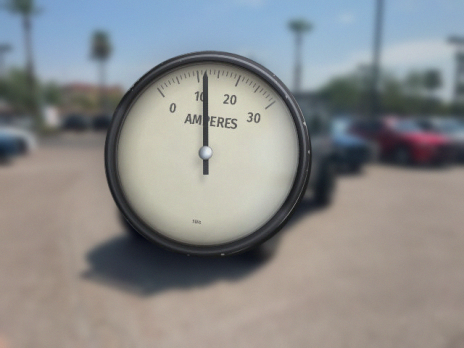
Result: 12; A
